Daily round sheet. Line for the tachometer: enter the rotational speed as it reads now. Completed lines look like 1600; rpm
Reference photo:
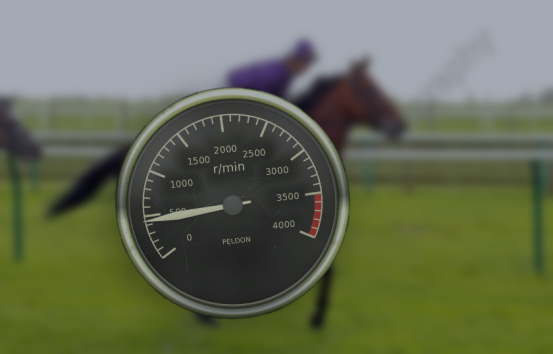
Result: 450; rpm
